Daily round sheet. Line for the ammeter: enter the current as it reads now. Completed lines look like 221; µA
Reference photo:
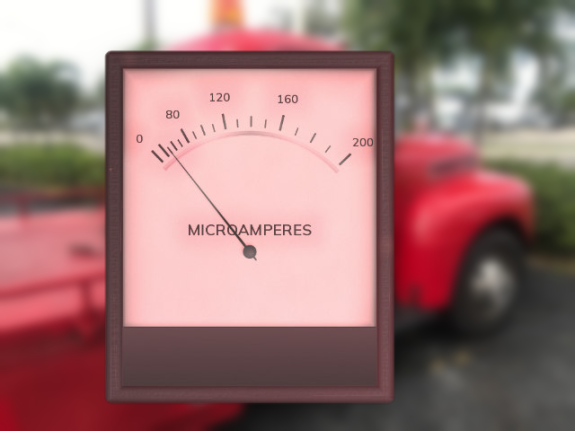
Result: 50; µA
